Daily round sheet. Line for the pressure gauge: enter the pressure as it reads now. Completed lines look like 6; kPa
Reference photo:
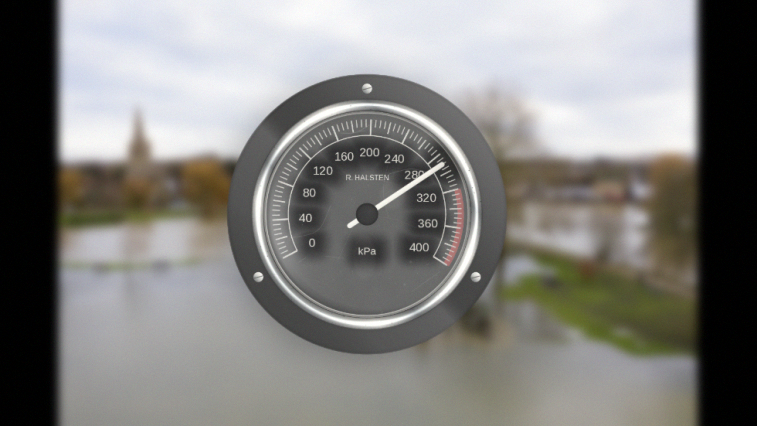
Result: 290; kPa
